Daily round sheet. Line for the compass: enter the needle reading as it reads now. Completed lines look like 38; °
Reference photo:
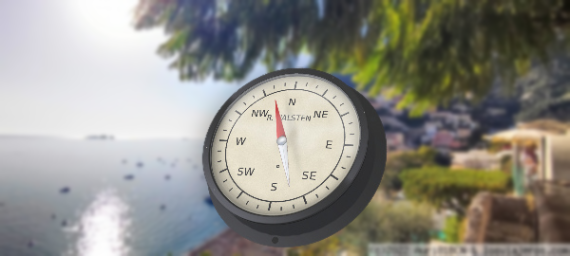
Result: 340; °
